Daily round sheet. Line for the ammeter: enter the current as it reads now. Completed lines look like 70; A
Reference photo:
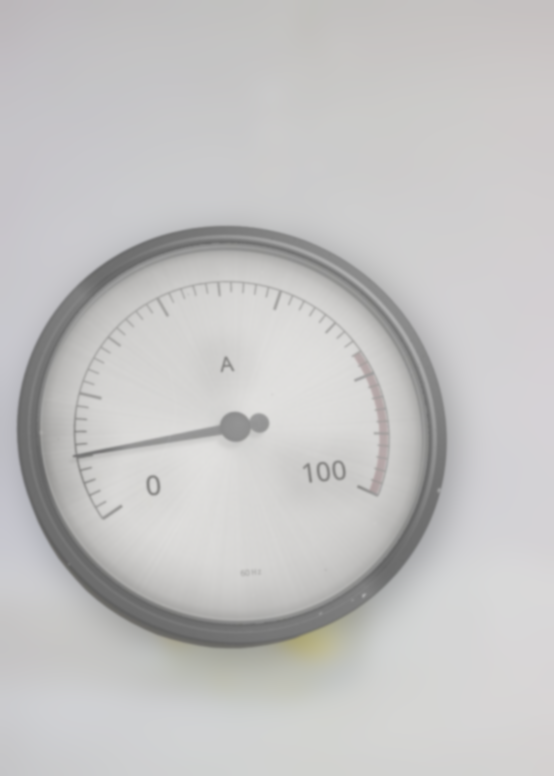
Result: 10; A
